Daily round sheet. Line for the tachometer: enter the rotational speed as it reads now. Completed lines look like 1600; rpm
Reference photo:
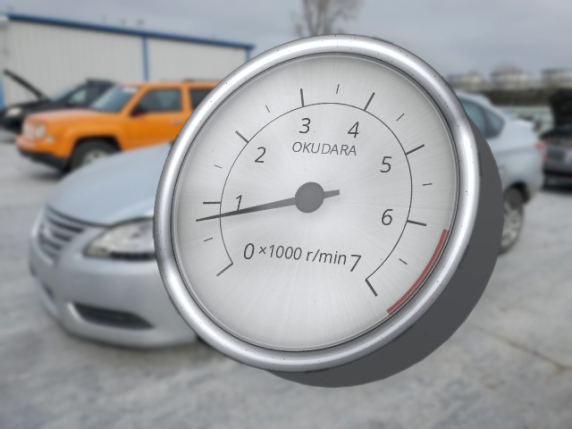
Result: 750; rpm
